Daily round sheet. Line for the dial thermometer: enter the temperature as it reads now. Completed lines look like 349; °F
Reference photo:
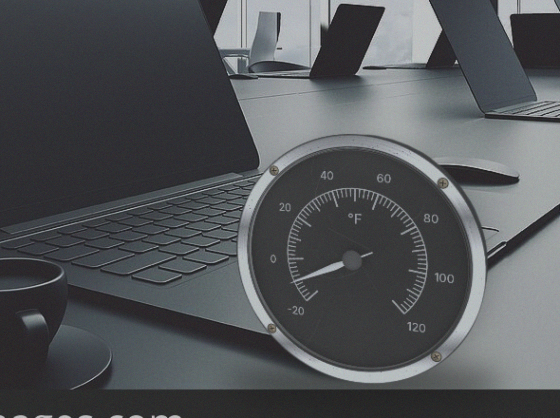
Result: -10; °F
